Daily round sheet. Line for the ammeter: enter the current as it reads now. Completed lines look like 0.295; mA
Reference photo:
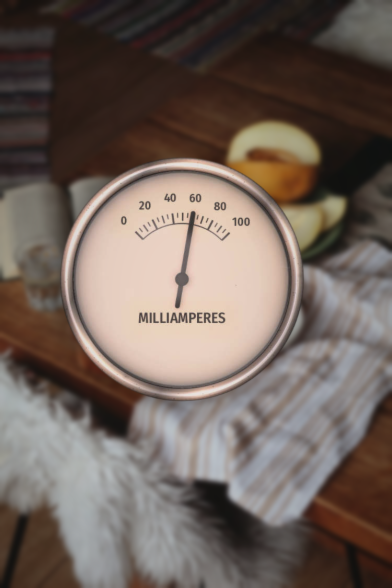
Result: 60; mA
